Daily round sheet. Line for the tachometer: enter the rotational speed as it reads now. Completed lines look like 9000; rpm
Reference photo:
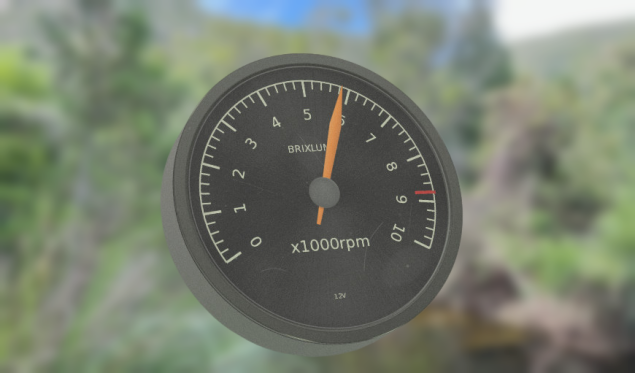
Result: 5800; rpm
